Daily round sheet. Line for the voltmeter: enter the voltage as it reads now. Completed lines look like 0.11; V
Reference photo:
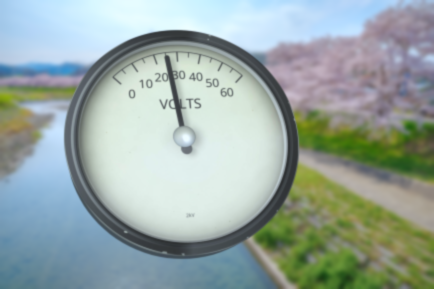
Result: 25; V
